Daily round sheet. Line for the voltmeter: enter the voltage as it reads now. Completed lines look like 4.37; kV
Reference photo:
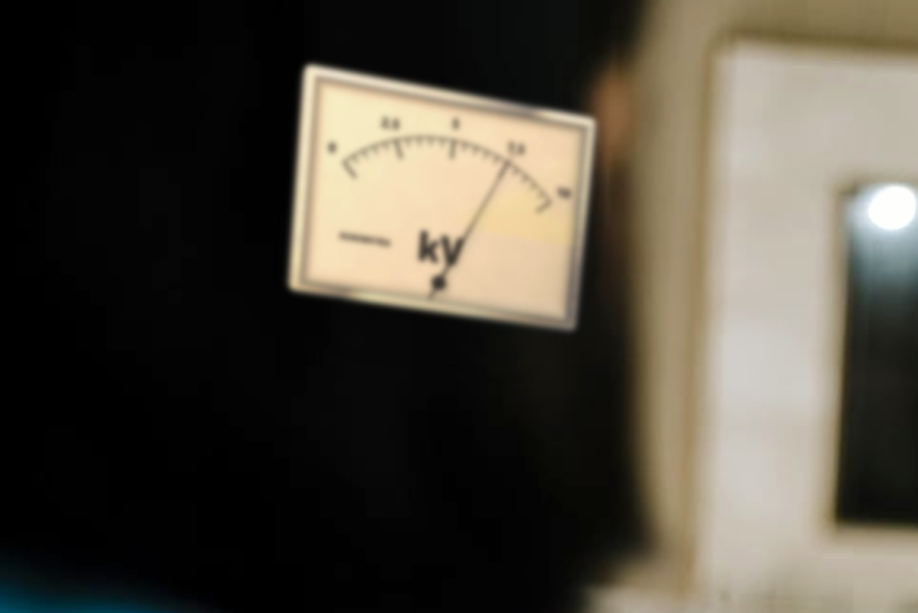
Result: 7.5; kV
